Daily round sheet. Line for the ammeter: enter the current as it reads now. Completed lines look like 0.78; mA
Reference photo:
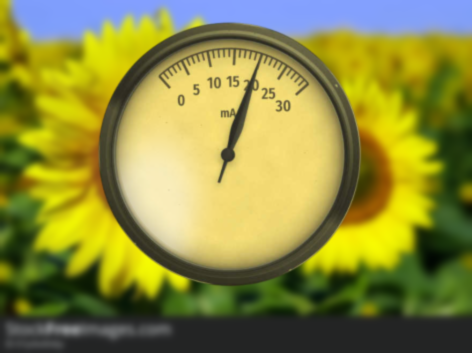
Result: 20; mA
